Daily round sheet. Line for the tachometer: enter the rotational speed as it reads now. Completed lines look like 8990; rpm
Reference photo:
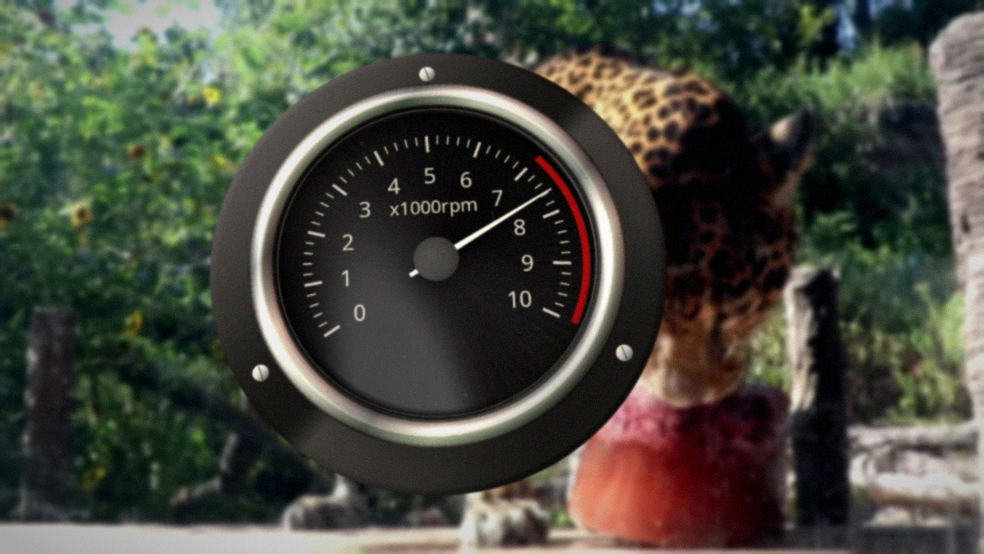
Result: 7600; rpm
